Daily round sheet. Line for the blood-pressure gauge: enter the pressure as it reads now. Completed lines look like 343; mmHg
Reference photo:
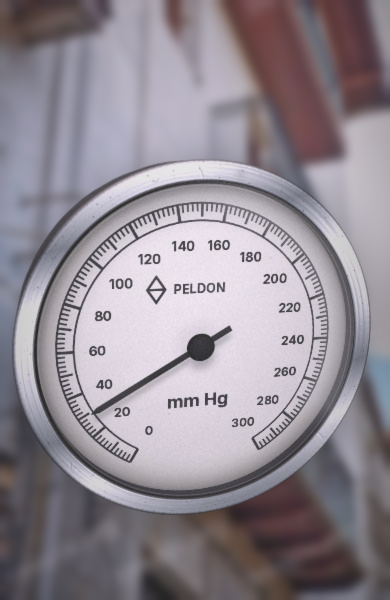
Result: 30; mmHg
